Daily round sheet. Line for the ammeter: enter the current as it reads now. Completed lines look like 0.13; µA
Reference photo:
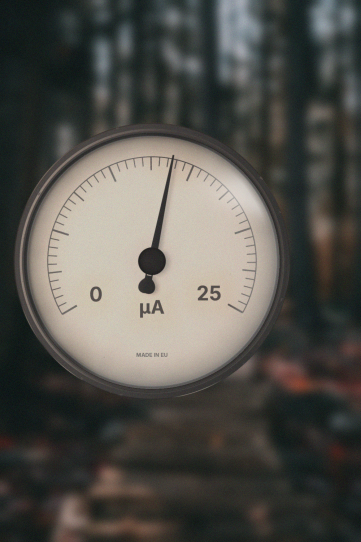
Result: 13.75; µA
